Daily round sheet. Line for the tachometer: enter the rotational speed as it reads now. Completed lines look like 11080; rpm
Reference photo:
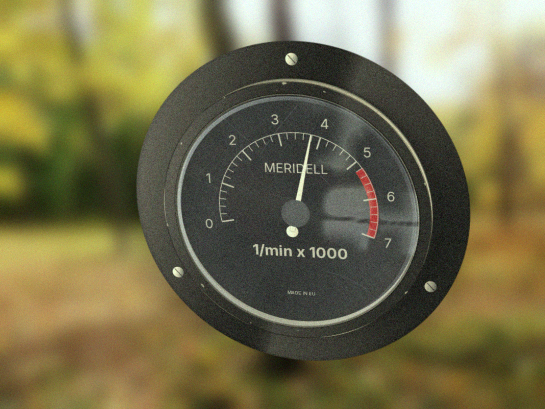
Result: 3800; rpm
